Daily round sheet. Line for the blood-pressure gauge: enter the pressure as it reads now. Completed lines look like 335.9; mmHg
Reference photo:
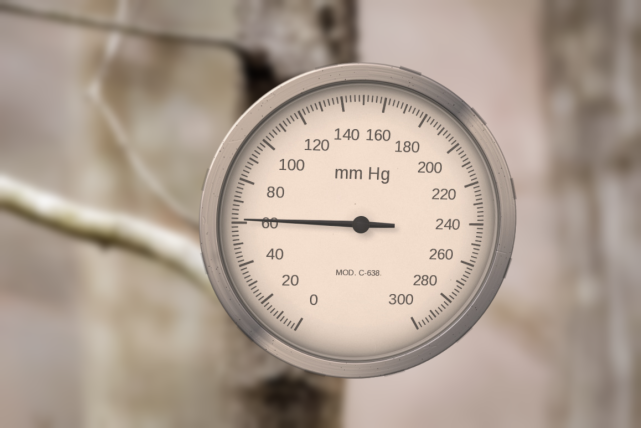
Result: 62; mmHg
